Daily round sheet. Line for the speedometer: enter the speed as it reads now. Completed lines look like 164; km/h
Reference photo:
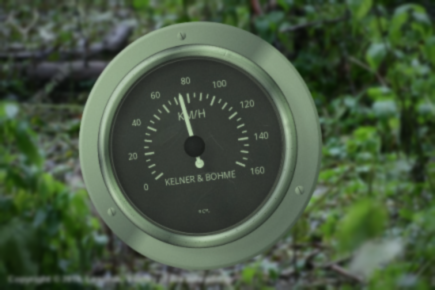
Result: 75; km/h
